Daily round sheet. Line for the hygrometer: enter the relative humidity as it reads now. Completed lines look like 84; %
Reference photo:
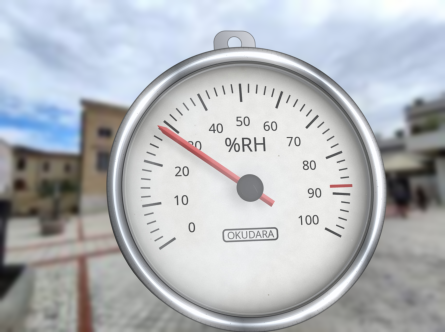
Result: 28; %
